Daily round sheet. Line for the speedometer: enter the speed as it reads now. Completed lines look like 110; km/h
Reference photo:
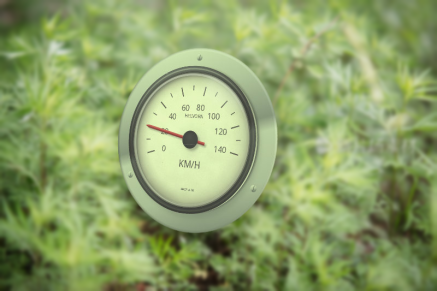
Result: 20; km/h
